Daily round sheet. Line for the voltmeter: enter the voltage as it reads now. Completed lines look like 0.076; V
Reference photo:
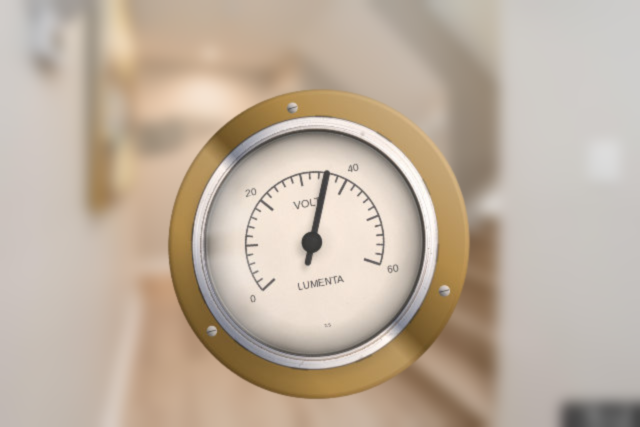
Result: 36; V
